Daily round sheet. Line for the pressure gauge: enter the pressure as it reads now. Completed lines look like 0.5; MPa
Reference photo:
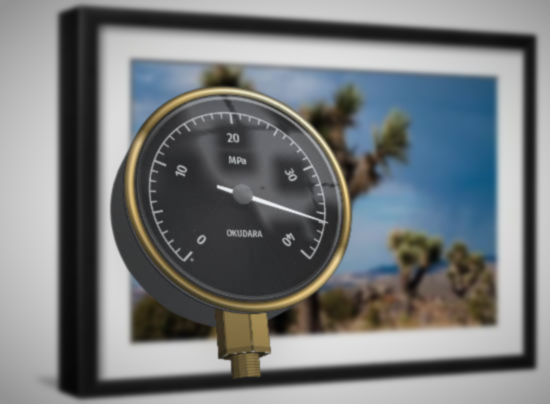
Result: 36; MPa
